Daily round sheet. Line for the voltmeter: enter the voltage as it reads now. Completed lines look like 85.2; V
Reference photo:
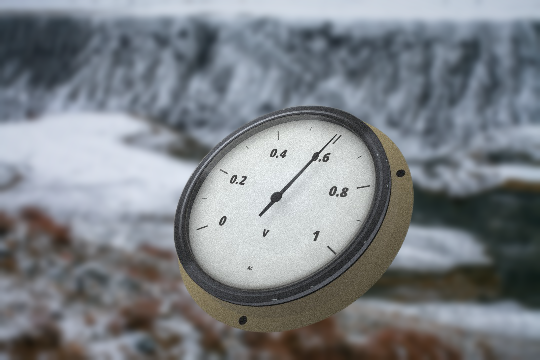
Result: 0.6; V
